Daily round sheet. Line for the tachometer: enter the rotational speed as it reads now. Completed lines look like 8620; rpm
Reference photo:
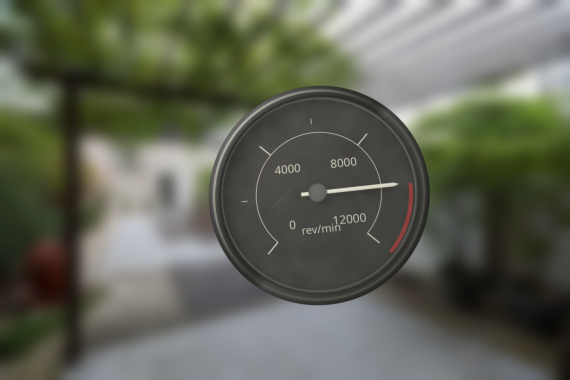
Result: 10000; rpm
